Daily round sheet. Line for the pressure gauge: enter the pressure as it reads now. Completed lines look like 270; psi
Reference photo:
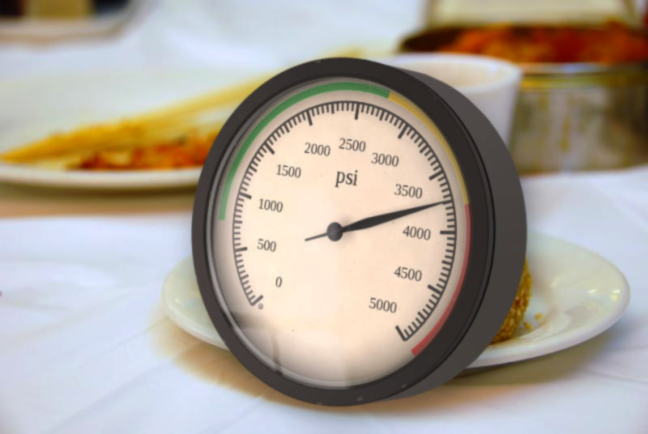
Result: 3750; psi
